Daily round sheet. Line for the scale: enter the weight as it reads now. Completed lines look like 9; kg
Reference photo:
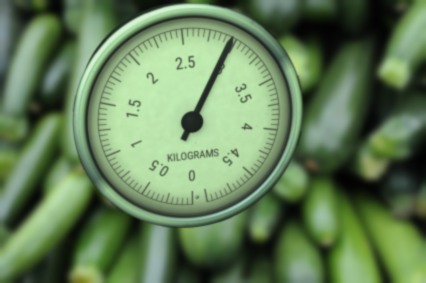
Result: 2.95; kg
